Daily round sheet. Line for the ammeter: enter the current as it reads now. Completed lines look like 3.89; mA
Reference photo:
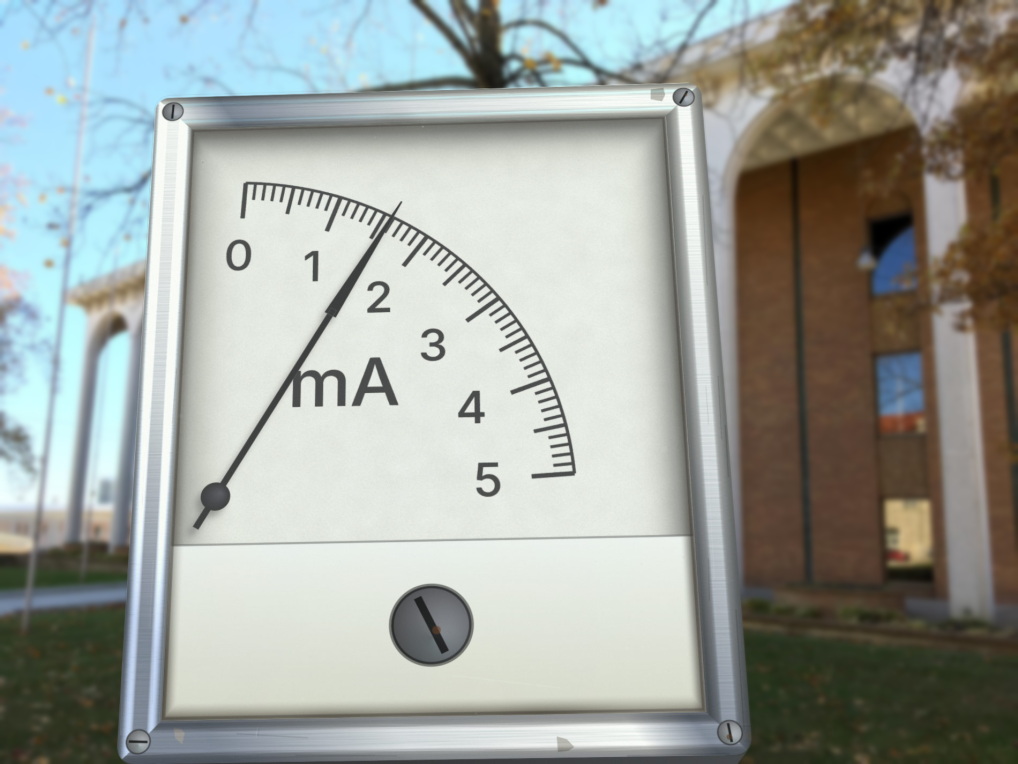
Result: 1.6; mA
